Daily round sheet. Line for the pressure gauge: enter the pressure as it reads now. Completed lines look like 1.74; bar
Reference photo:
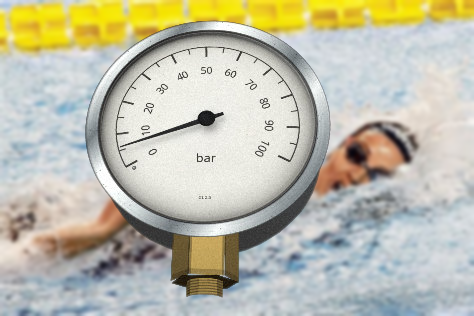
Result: 5; bar
